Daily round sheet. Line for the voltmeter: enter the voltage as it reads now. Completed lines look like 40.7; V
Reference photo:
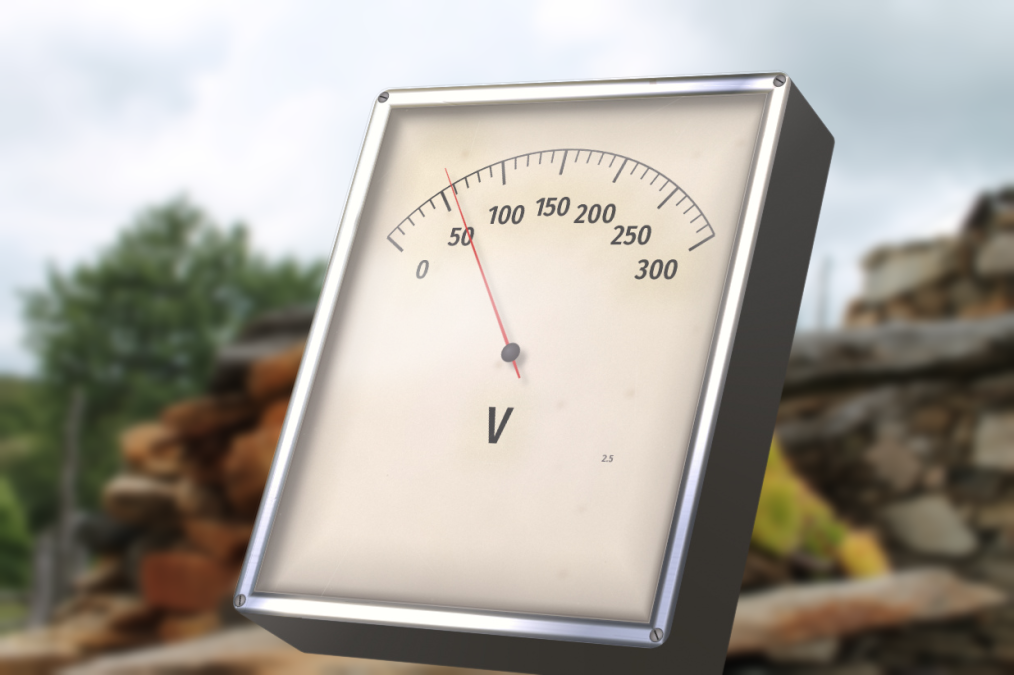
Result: 60; V
